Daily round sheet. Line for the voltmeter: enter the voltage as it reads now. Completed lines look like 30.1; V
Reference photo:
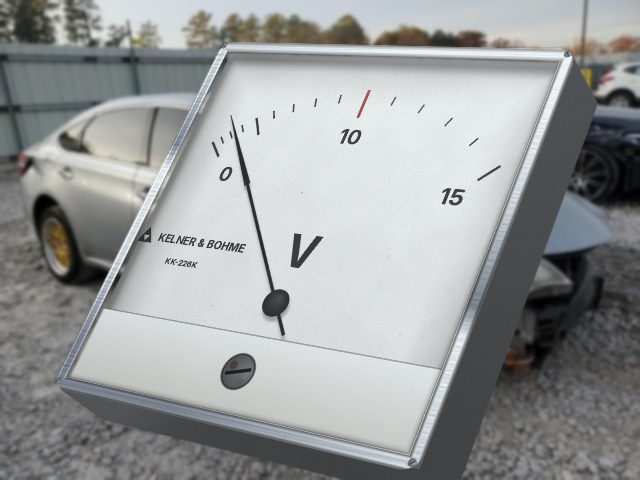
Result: 3.5; V
